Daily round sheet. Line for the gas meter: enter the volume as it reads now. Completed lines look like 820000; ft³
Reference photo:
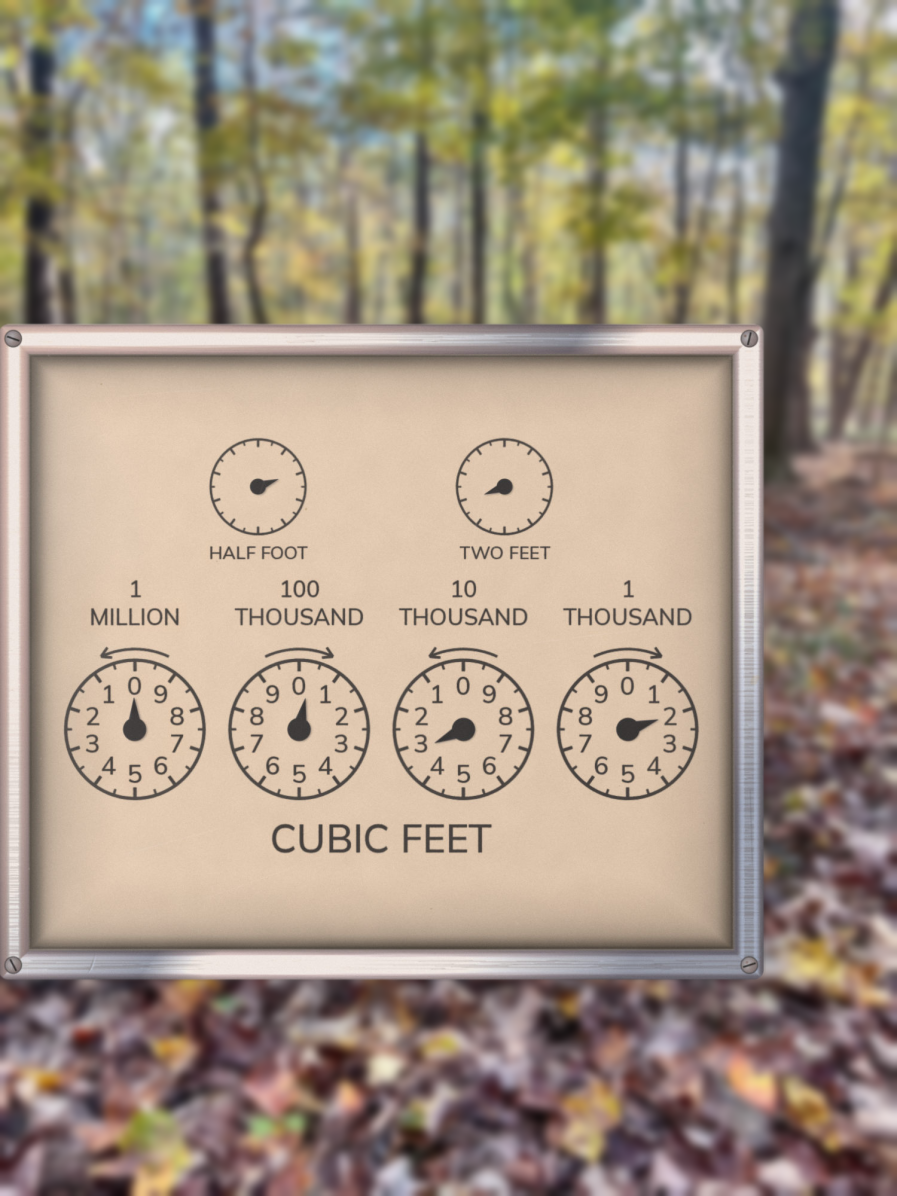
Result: 3200; ft³
